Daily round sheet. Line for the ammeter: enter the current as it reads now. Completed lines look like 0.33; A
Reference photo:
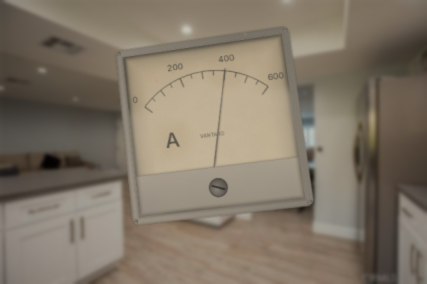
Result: 400; A
